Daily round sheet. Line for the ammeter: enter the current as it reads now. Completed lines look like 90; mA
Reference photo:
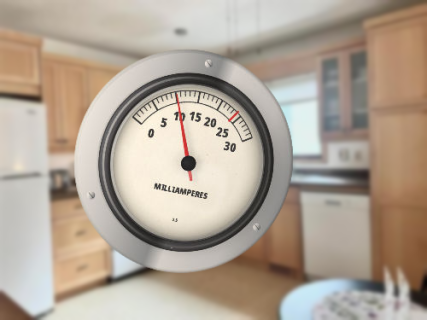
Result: 10; mA
